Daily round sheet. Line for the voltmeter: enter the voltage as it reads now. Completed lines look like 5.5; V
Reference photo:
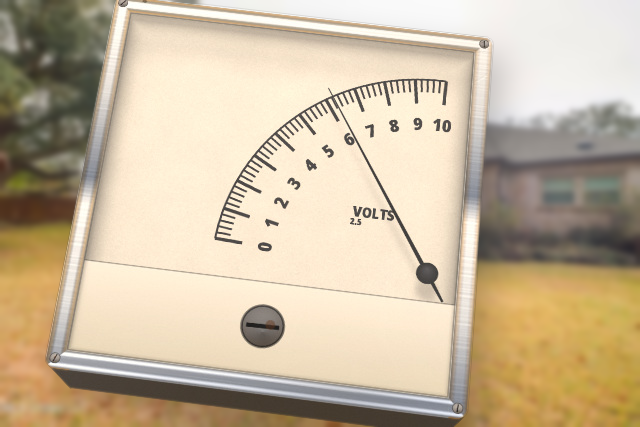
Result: 6.2; V
